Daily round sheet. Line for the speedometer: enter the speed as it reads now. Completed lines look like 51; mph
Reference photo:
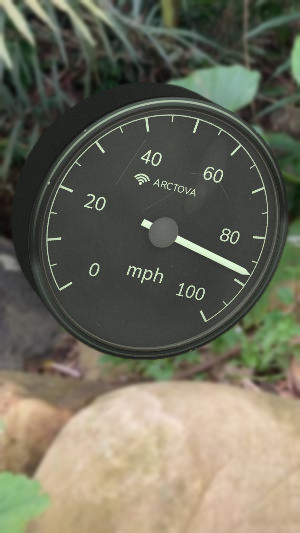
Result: 87.5; mph
